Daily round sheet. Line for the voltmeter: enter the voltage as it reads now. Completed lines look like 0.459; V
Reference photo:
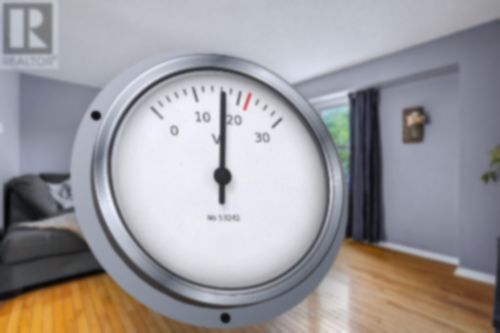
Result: 16; V
